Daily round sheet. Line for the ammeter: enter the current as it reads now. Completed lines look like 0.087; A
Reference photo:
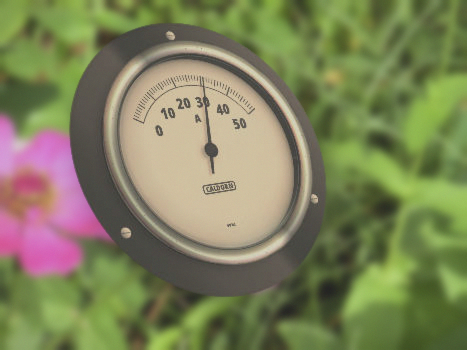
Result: 30; A
